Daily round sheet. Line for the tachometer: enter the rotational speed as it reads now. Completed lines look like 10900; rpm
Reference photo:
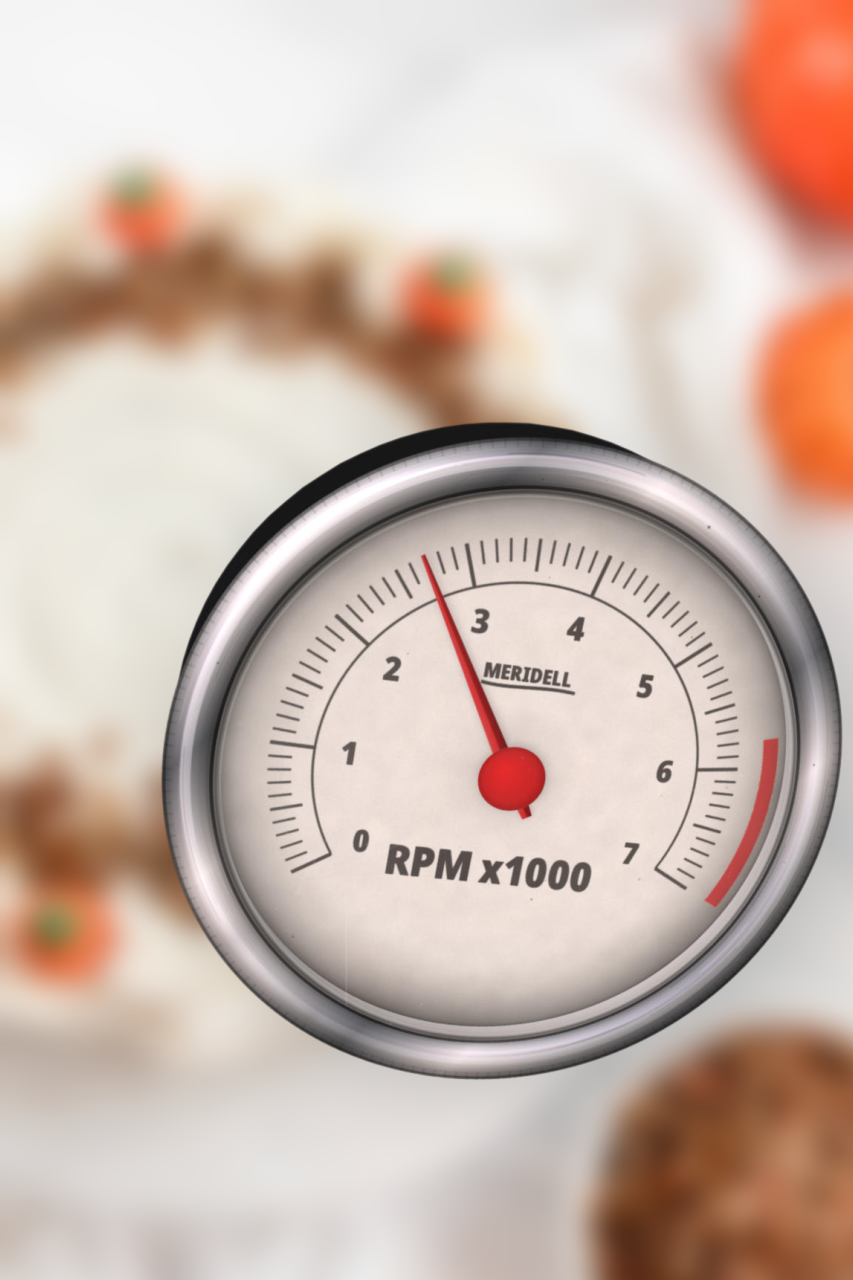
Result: 2700; rpm
